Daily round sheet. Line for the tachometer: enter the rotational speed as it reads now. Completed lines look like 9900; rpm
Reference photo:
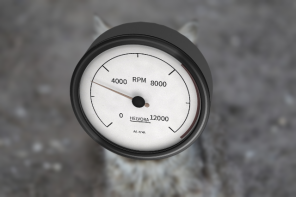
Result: 3000; rpm
